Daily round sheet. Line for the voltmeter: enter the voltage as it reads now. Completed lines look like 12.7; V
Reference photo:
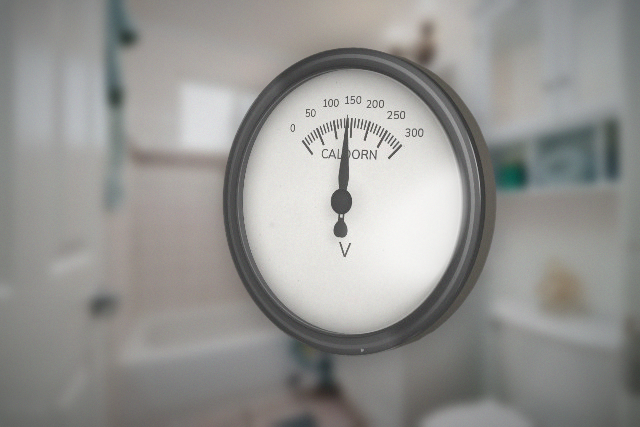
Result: 150; V
